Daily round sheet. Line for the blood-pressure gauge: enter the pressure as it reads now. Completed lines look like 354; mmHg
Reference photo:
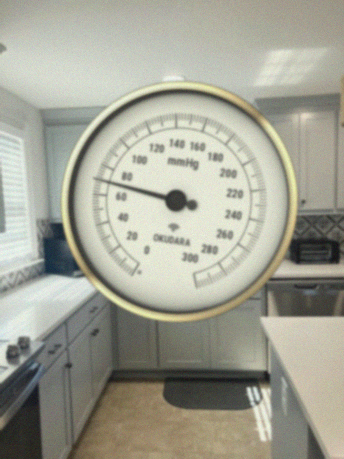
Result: 70; mmHg
